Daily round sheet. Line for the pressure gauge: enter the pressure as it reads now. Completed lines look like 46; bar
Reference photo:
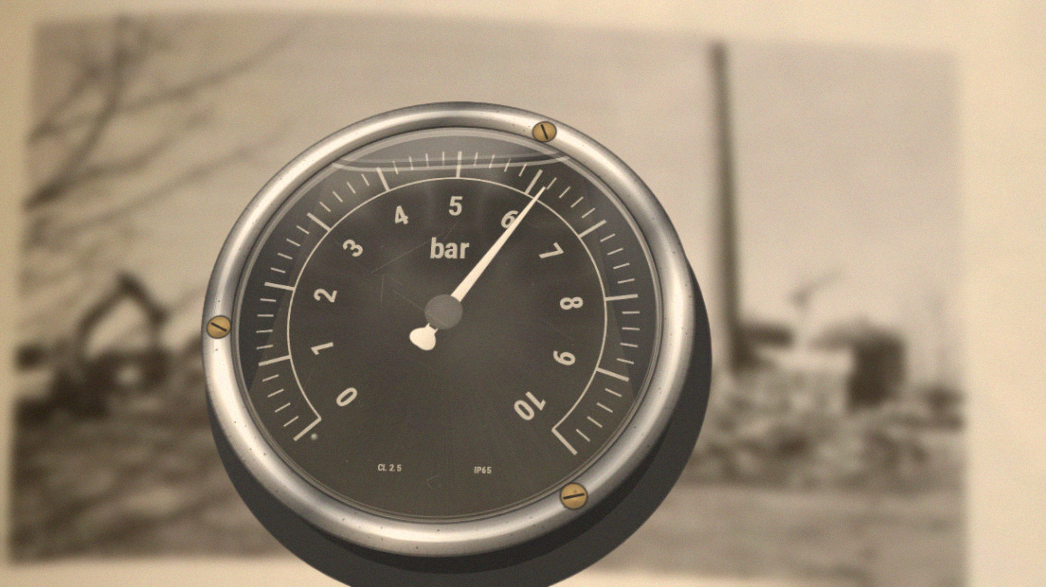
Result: 6.2; bar
